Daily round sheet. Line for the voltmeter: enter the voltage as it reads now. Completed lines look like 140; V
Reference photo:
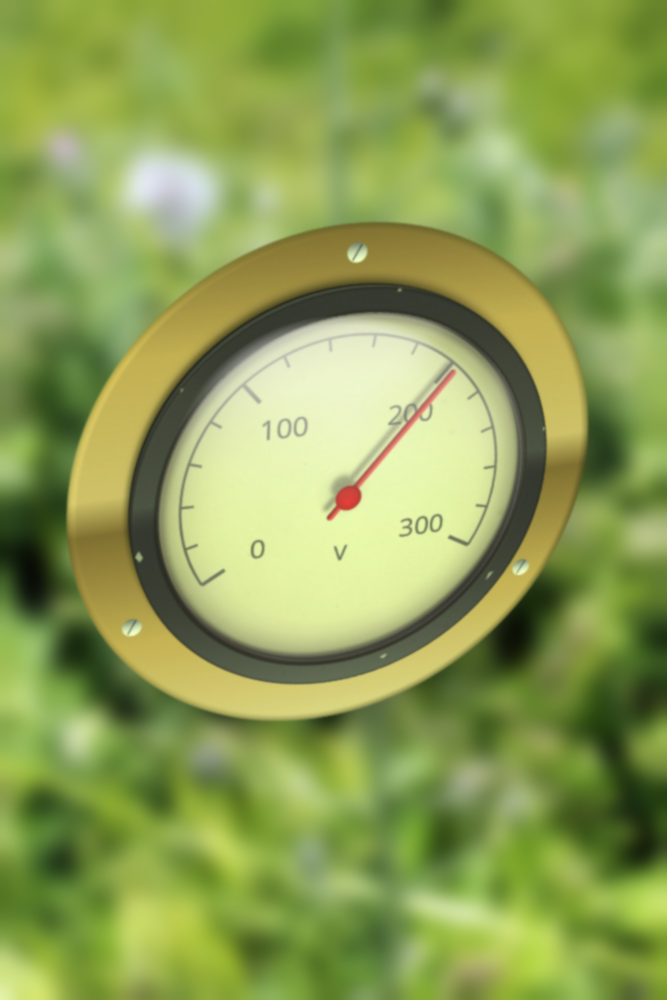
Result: 200; V
